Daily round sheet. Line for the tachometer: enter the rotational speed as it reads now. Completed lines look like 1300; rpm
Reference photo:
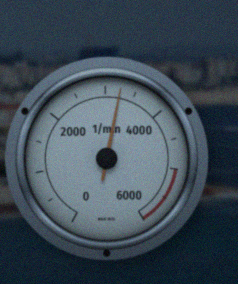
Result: 3250; rpm
